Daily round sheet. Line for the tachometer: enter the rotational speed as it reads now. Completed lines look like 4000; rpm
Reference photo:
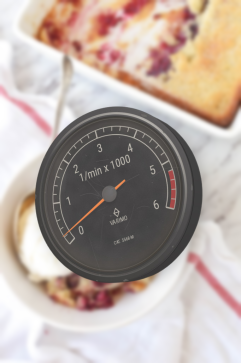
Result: 200; rpm
